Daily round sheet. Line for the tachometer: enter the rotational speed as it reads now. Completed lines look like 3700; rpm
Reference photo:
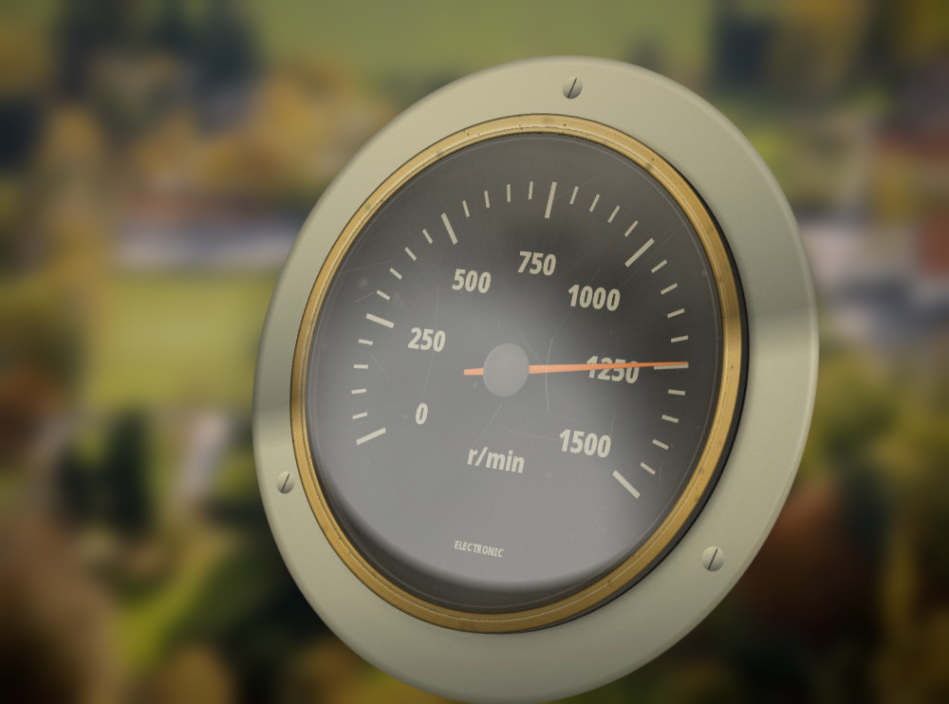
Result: 1250; rpm
